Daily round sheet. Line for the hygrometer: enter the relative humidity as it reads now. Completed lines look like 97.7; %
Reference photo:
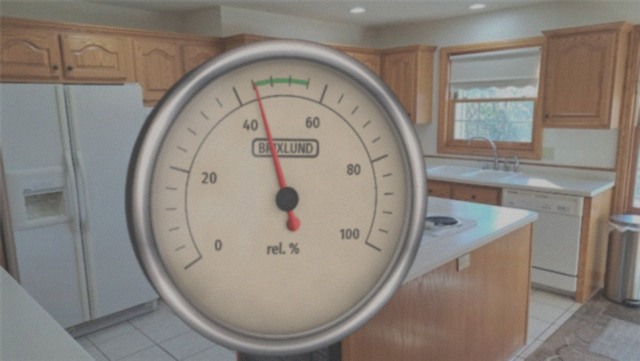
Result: 44; %
